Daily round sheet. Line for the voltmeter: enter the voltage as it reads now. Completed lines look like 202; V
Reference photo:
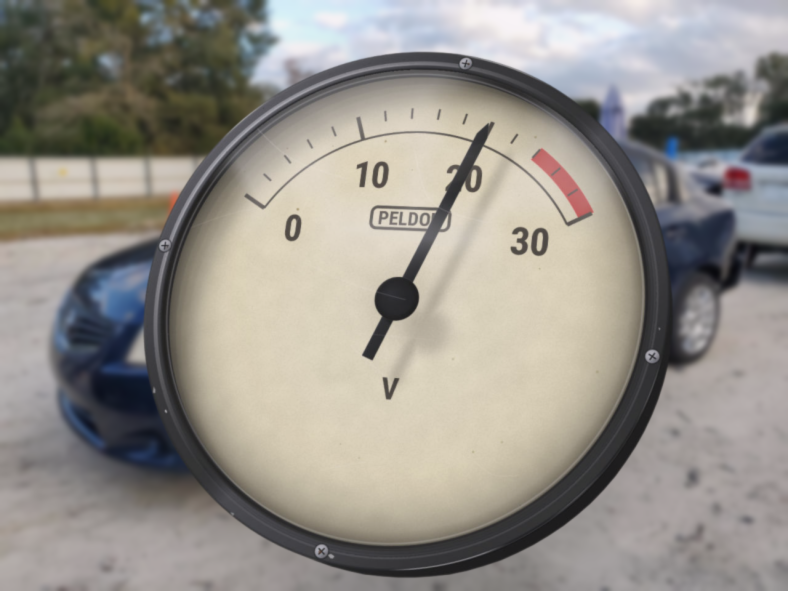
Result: 20; V
